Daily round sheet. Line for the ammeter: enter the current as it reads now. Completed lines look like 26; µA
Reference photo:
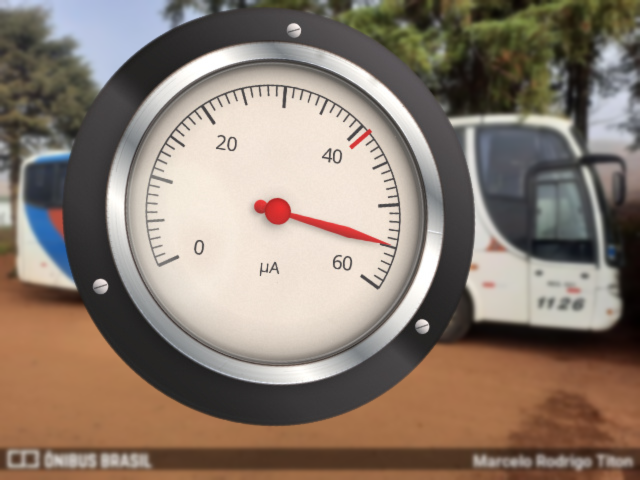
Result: 55; µA
